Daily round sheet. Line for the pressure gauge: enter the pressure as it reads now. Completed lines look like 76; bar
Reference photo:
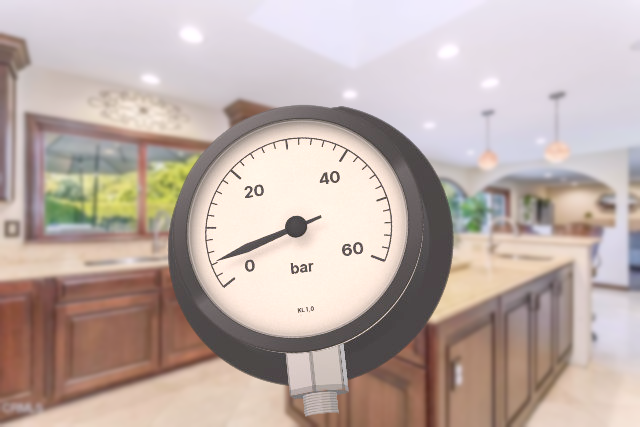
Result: 4; bar
